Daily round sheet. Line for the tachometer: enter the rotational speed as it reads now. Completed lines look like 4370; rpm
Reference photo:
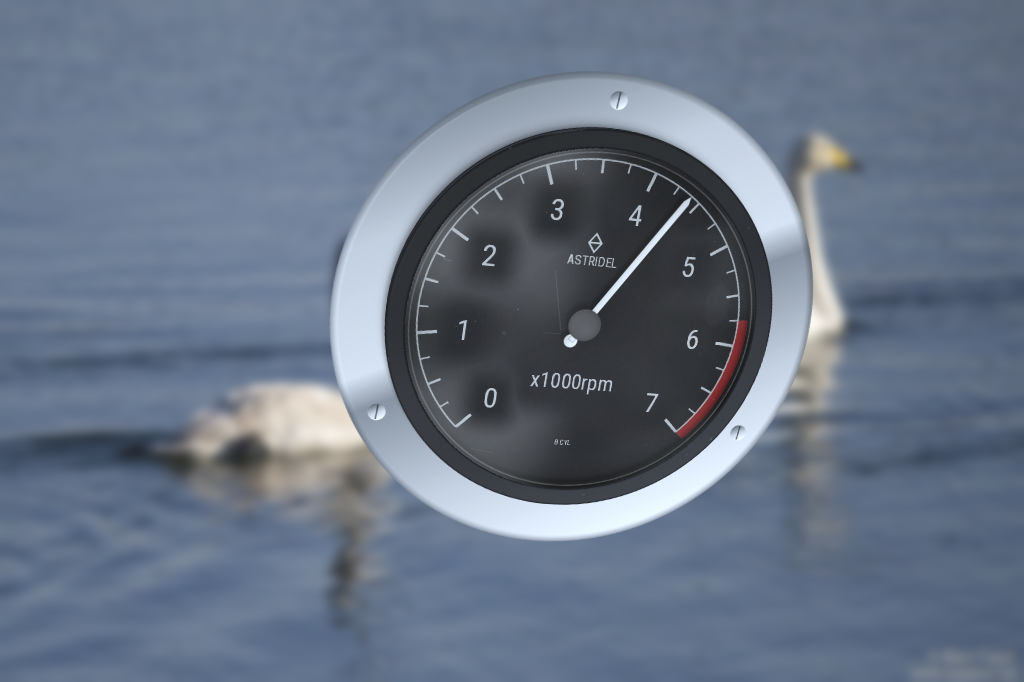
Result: 4375; rpm
